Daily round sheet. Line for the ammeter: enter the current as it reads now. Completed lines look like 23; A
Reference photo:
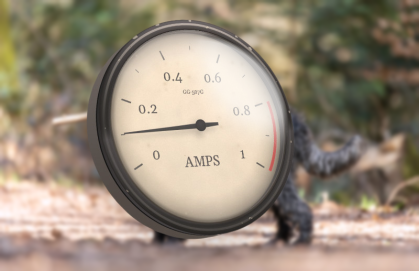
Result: 0.1; A
